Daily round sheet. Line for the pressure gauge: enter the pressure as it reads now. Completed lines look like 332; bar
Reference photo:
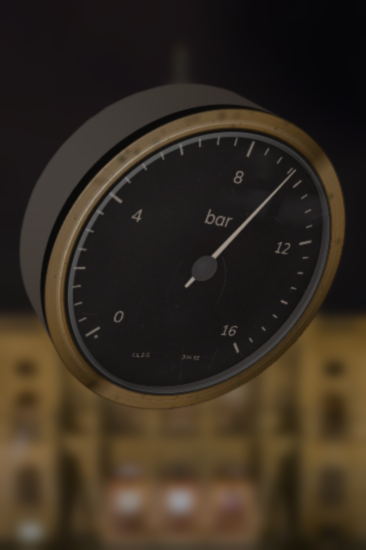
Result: 9.5; bar
